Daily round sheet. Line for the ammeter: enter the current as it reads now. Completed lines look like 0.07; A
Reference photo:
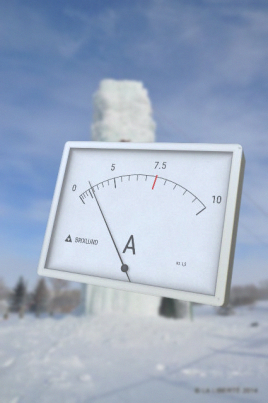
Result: 3; A
